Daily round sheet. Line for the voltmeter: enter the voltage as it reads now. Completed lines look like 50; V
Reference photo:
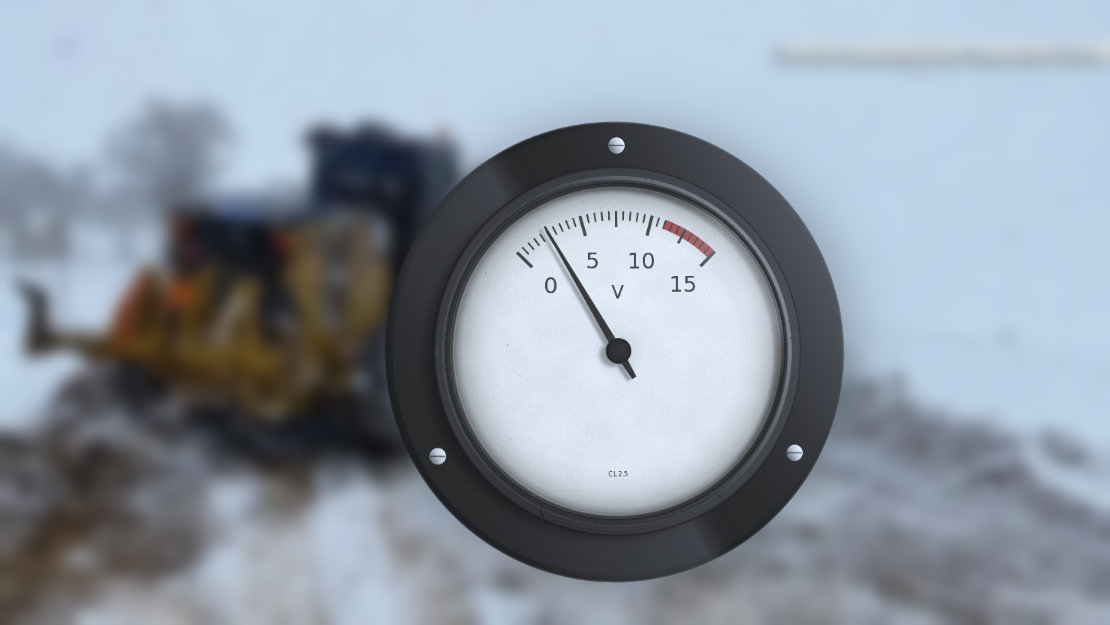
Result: 2.5; V
